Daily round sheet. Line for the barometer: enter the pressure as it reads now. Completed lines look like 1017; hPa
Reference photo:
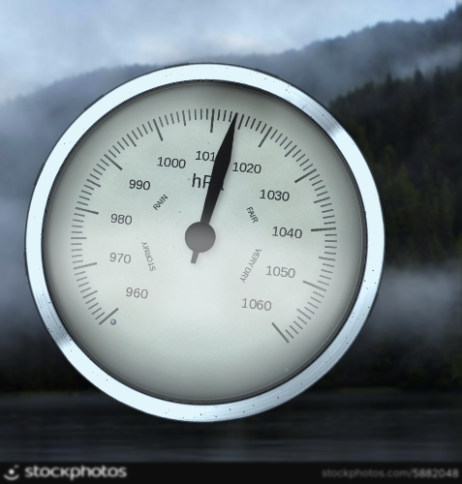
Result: 1014; hPa
